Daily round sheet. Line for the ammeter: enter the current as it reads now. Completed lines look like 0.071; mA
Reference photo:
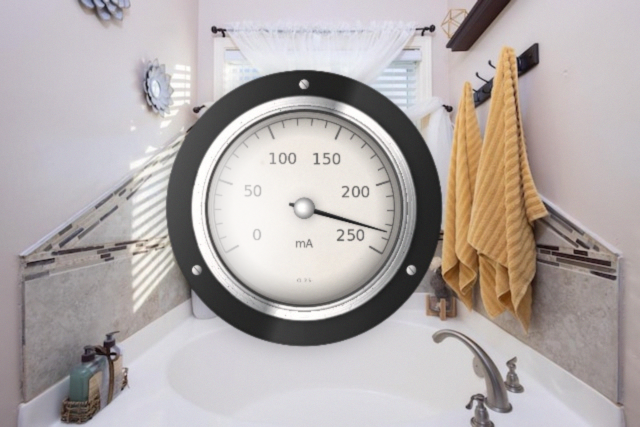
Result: 235; mA
